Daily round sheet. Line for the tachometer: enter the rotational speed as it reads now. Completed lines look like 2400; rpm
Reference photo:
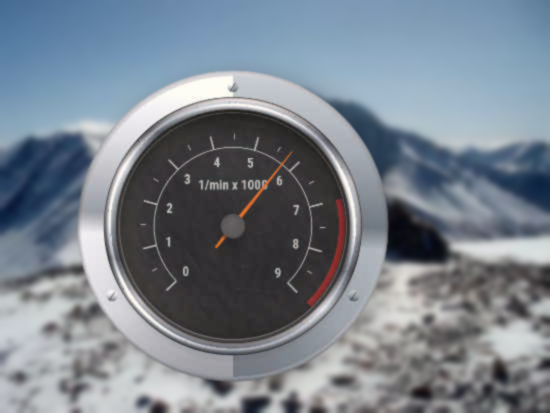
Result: 5750; rpm
